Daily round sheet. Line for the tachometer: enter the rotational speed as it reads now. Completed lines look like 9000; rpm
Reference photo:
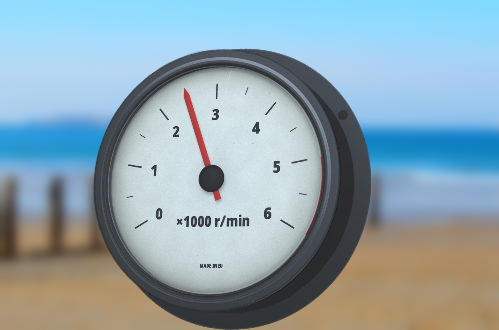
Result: 2500; rpm
